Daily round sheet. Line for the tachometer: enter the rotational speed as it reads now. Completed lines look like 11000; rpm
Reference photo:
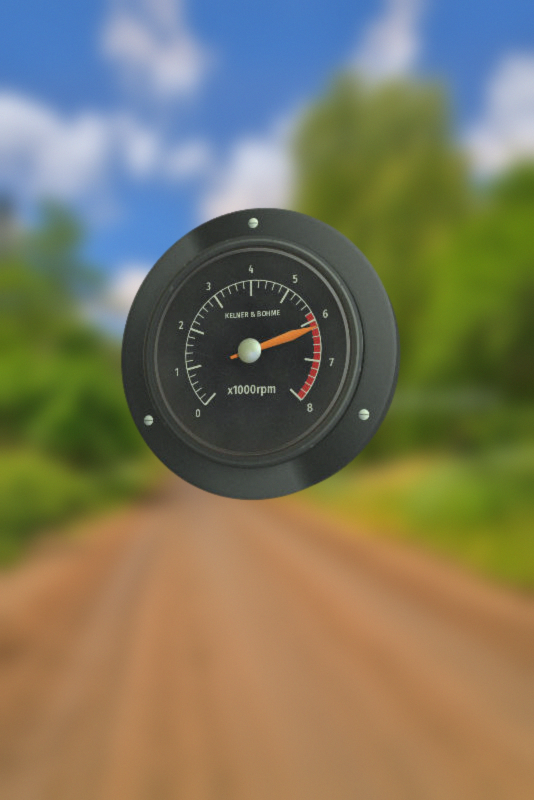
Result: 6200; rpm
